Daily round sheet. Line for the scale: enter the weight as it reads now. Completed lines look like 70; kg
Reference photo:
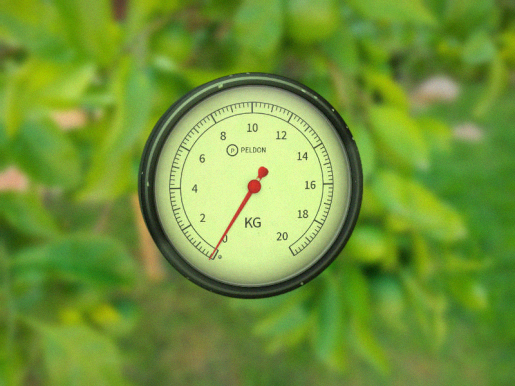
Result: 0.2; kg
